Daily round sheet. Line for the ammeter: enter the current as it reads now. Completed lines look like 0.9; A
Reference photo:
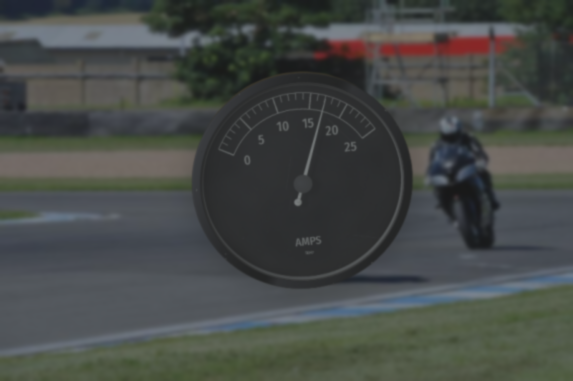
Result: 17; A
